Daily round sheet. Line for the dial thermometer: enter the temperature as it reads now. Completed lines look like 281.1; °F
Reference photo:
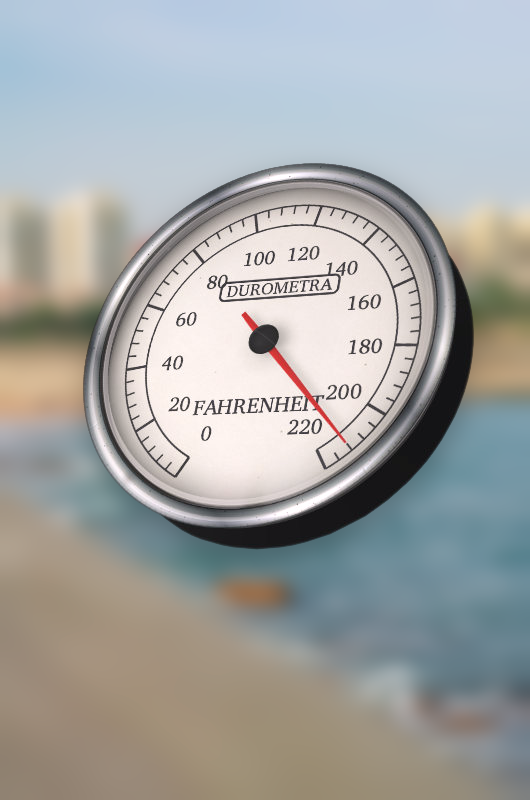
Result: 212; °F
